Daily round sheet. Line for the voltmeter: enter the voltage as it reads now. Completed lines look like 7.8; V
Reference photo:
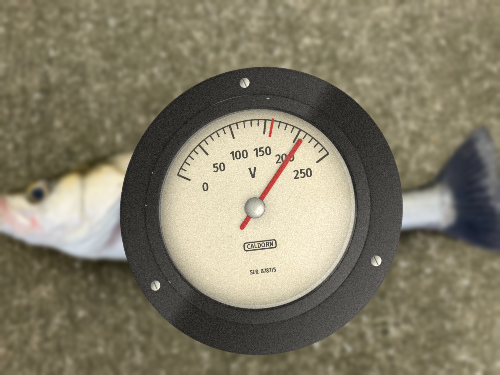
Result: 210; V
